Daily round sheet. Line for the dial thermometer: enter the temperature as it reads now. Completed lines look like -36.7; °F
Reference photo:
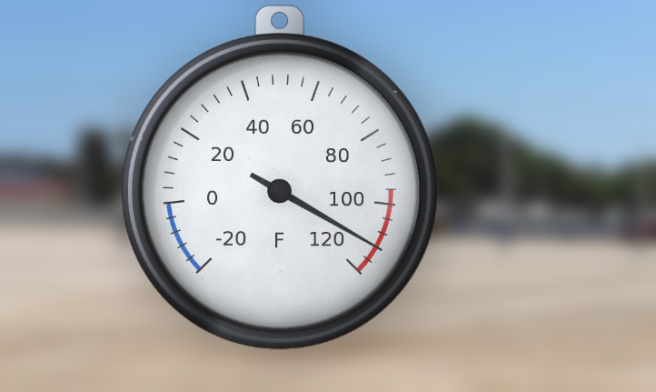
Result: 112; °F
